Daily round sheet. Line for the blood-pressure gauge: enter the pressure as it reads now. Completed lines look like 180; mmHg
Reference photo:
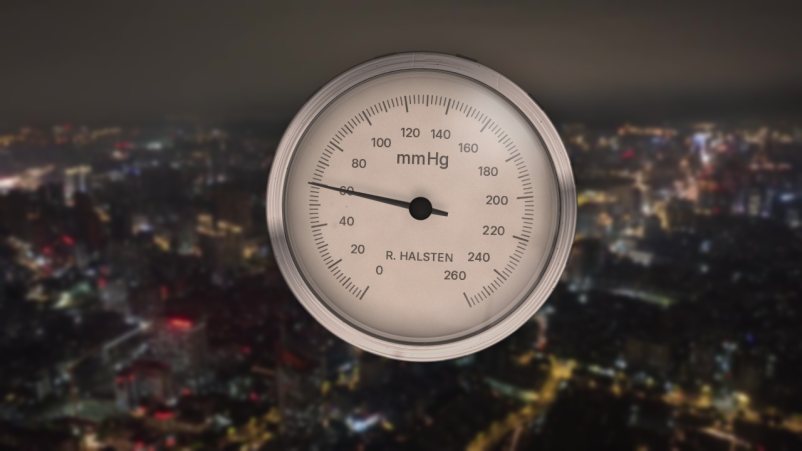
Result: 60; mmHg
